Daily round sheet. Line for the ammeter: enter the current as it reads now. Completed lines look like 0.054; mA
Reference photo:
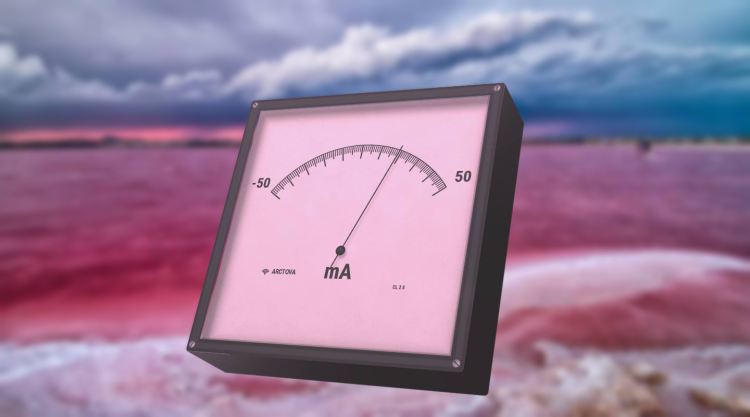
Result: 20; mA
